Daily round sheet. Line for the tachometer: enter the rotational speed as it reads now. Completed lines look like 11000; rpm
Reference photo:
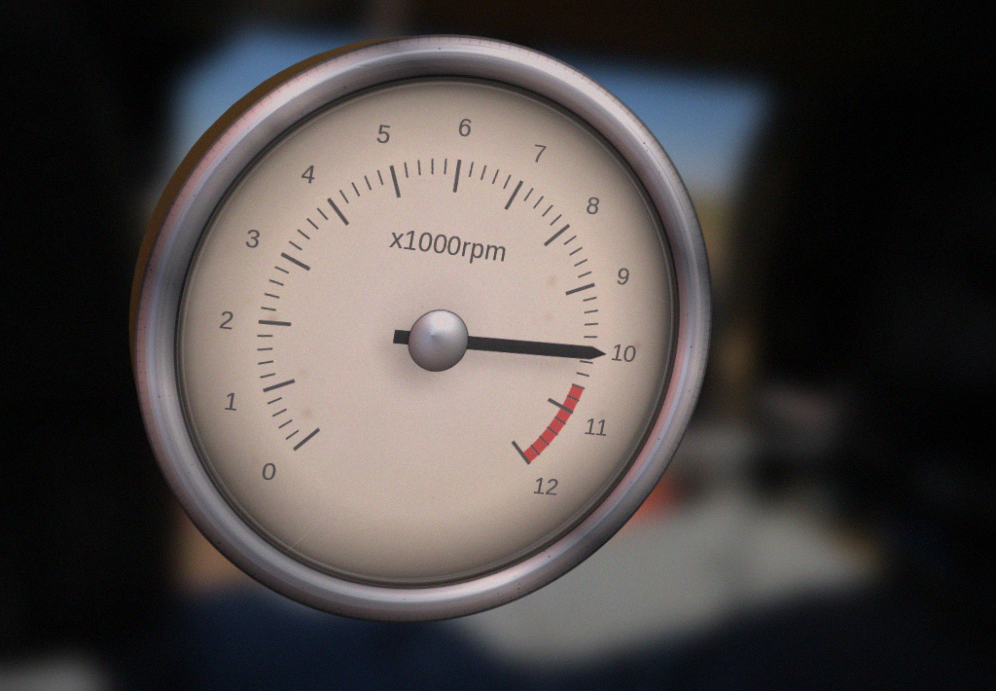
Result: 10000; rpm
